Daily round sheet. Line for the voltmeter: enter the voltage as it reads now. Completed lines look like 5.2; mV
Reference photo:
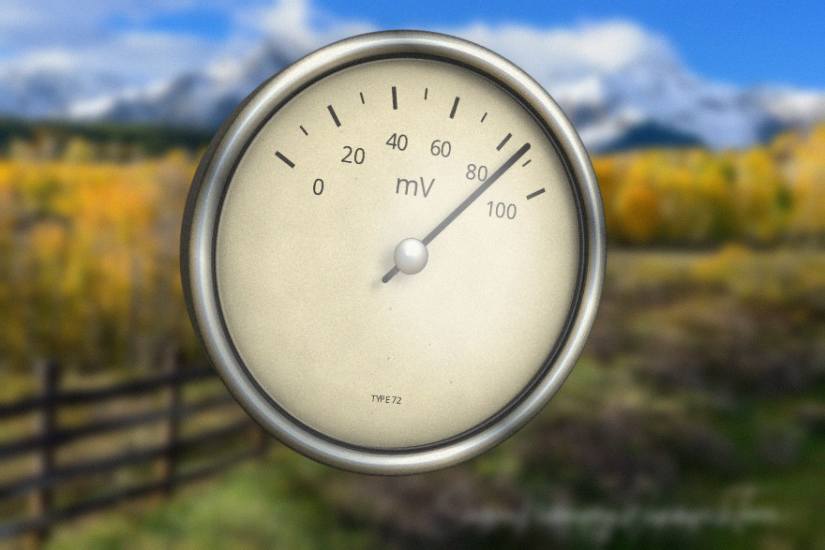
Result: 85; mV
